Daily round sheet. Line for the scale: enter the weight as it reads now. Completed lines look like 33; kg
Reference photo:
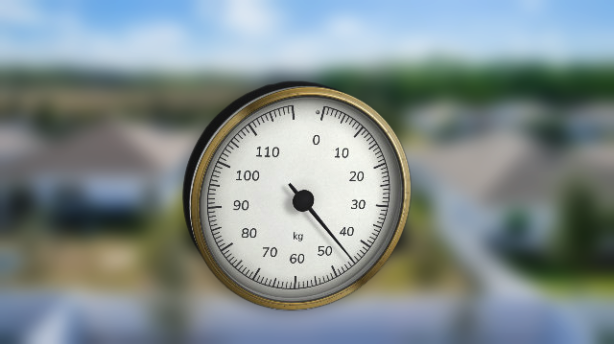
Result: 45; kg
